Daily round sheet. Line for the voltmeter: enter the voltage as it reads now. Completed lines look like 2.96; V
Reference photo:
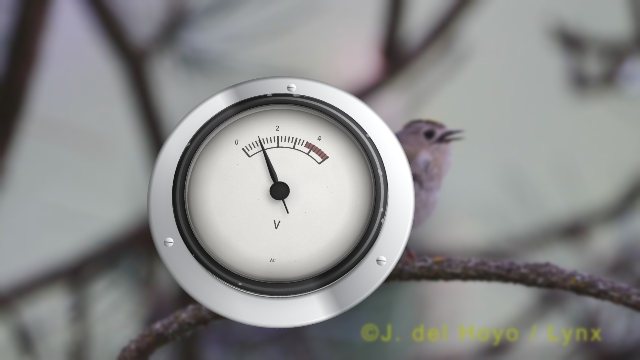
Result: 1; V
